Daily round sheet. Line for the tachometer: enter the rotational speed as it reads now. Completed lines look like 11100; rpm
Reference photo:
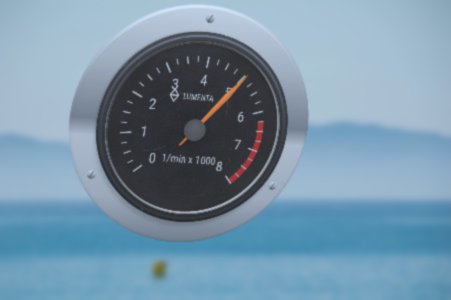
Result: 5000; rpm
